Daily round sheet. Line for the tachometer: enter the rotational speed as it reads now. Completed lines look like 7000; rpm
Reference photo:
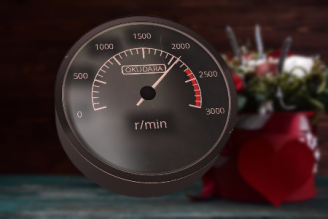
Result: 2100; rpm
